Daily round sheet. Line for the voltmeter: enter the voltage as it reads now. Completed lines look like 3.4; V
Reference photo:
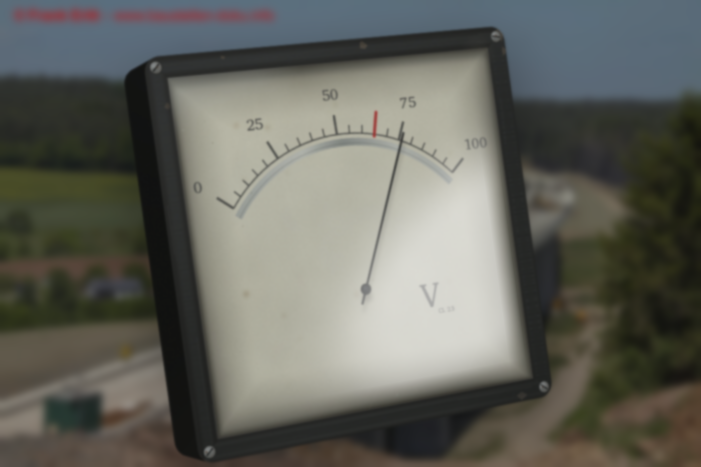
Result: 75; V
